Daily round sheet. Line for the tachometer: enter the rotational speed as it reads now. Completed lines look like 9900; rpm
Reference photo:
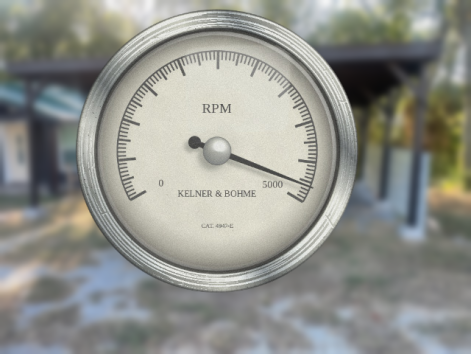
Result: 4800; rpm
